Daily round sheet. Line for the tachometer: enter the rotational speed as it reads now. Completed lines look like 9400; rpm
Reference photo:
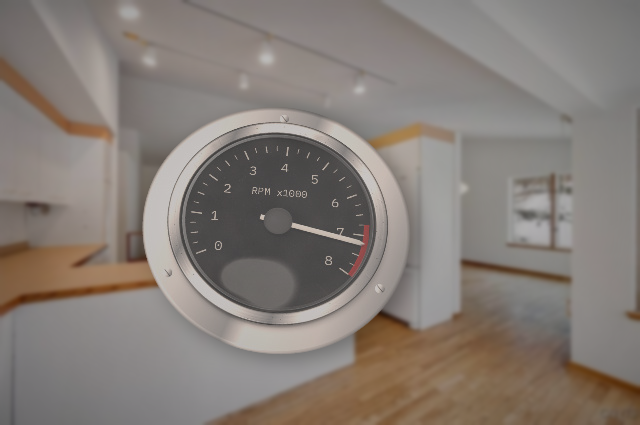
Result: 7250; rpm
